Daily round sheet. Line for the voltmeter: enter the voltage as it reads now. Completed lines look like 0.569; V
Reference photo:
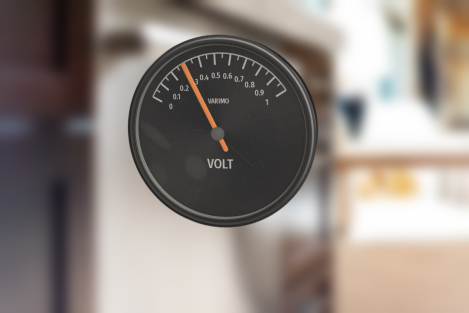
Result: 0.3; V
